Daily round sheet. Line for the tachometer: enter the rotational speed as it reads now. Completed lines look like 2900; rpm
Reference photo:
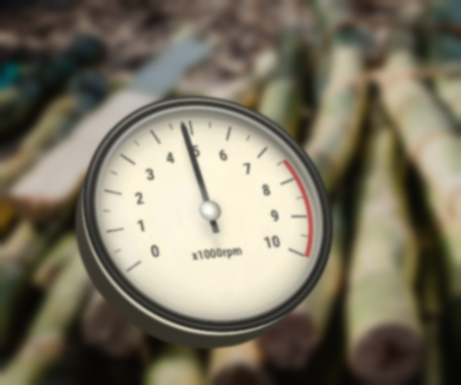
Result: 4750; rpm
